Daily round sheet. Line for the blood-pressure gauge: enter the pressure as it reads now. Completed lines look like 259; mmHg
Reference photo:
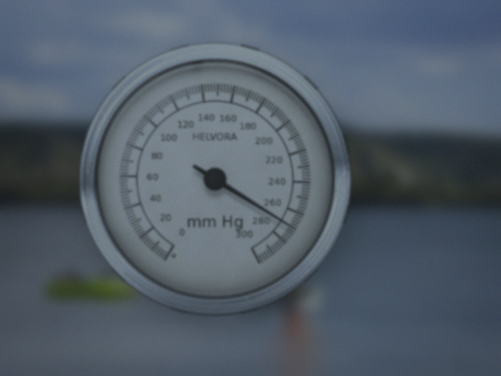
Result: 270; mmHg
